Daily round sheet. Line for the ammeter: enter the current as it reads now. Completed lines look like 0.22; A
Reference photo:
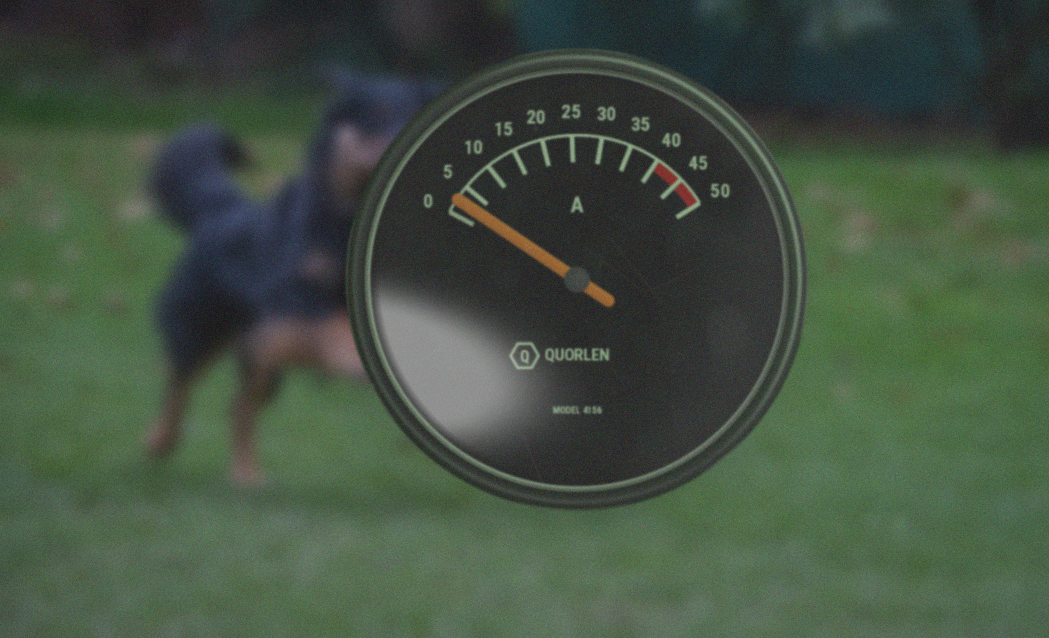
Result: 2.5; A
